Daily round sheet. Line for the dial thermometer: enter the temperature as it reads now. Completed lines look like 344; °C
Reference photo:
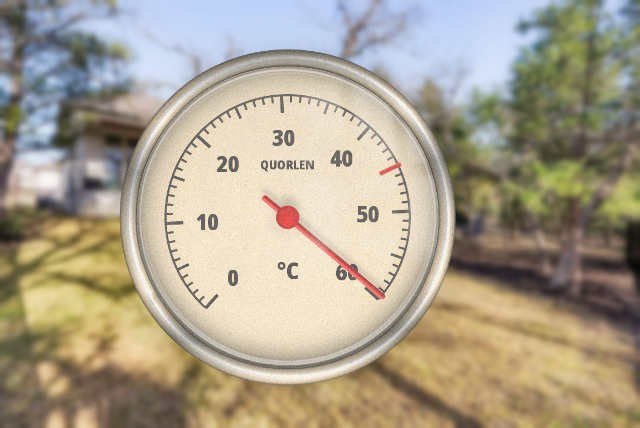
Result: 59.5; °C
